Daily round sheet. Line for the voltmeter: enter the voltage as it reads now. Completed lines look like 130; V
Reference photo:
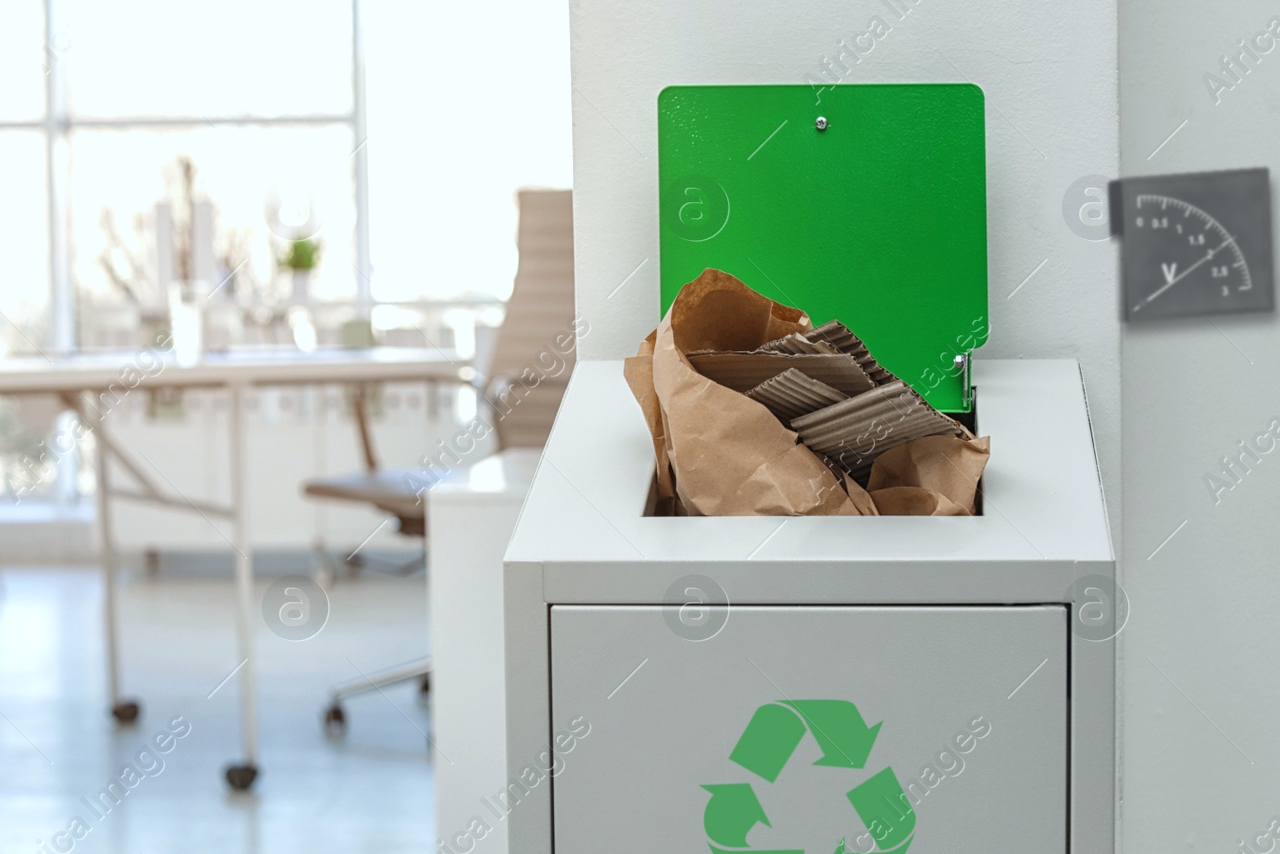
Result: 2; V
